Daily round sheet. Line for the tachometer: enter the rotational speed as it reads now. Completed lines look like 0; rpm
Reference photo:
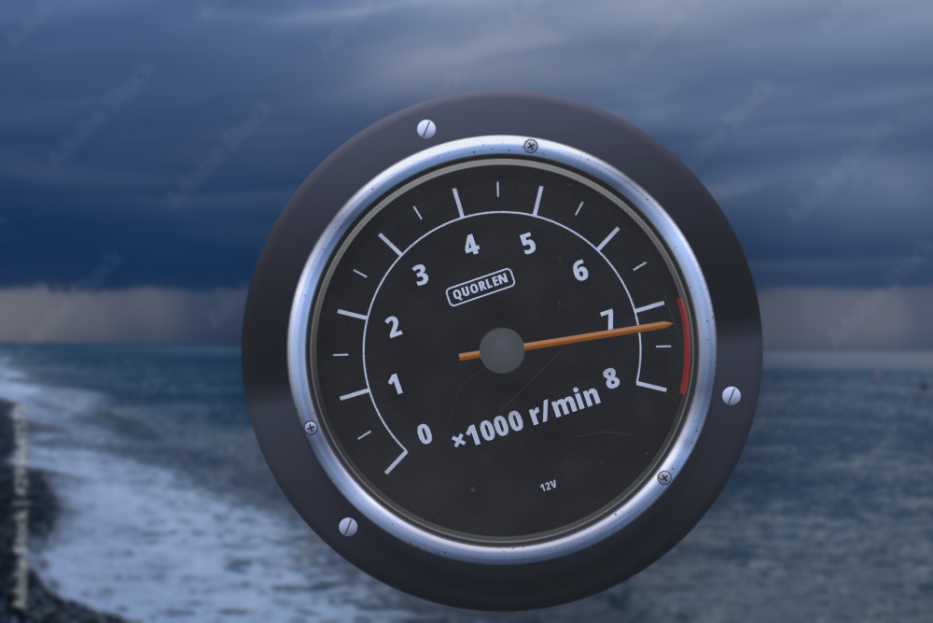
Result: 7250; rpm
